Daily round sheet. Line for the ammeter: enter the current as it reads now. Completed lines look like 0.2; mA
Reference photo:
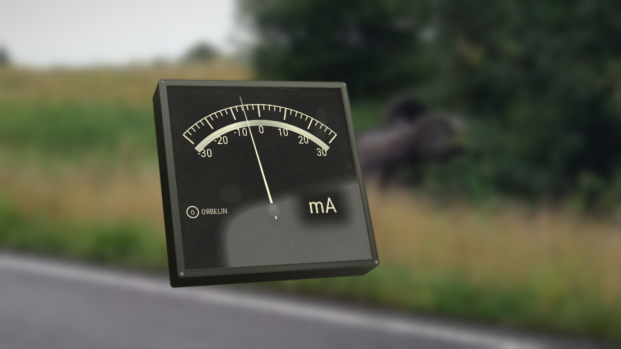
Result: -6; mA
